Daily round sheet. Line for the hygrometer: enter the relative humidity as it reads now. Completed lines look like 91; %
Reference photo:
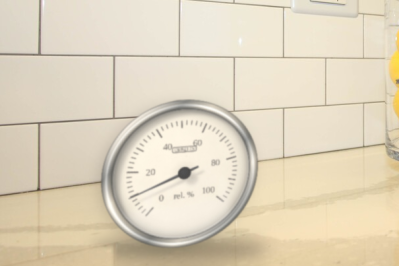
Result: 10; %
